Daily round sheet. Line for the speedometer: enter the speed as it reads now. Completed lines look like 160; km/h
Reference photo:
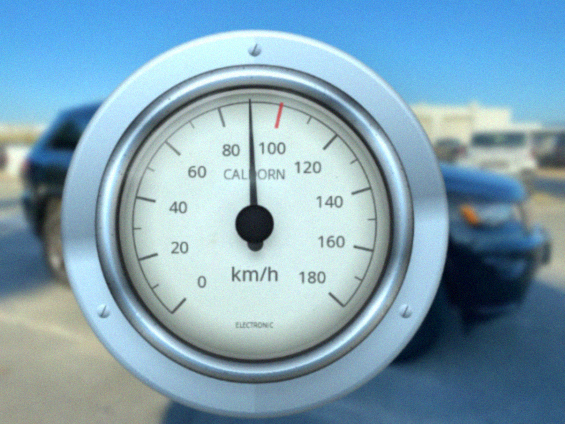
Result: 90; km/h
